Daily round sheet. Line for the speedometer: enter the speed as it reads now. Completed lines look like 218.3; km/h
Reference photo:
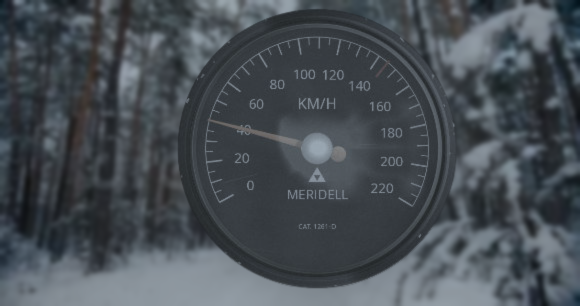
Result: 40; km/h
